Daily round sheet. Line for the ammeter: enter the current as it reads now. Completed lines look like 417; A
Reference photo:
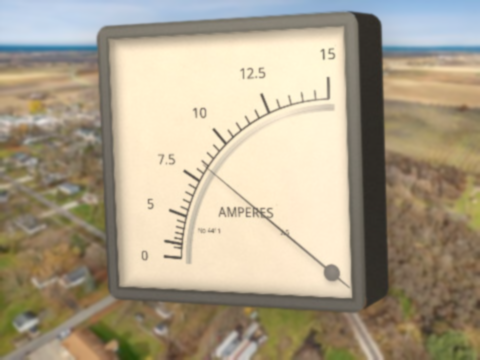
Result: 8.5; A
